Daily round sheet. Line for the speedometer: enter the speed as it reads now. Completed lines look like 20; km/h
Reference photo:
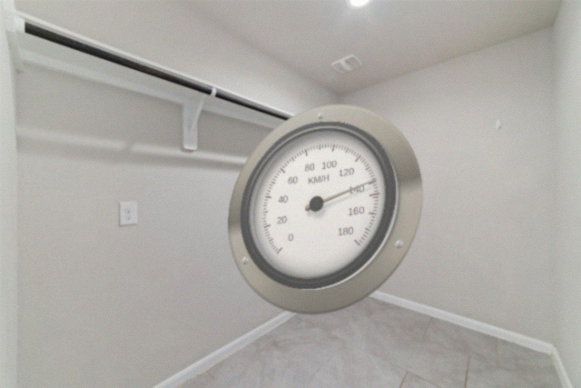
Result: 140; km/h
